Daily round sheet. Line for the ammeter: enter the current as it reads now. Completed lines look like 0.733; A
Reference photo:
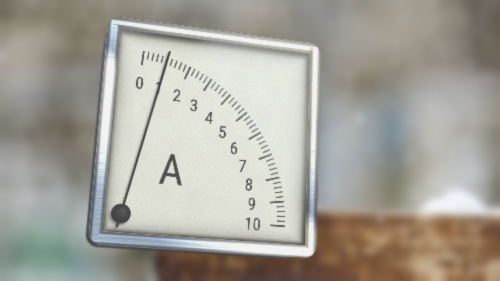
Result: 1; A
